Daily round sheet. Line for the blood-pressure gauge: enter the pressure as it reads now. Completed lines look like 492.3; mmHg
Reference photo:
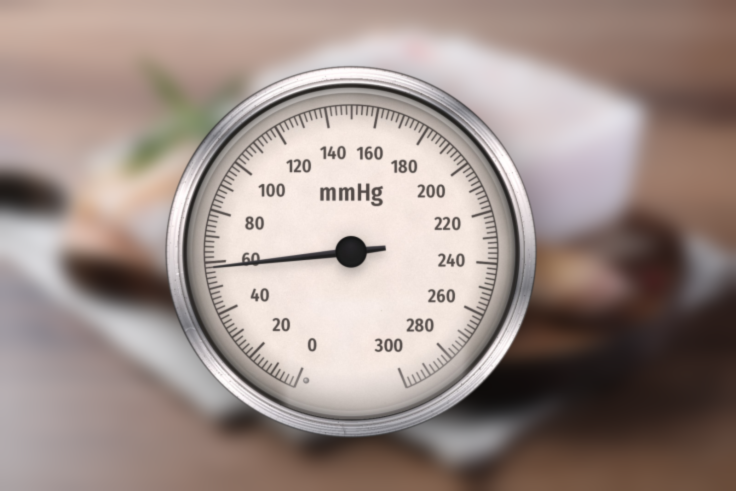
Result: 58; mmHg
